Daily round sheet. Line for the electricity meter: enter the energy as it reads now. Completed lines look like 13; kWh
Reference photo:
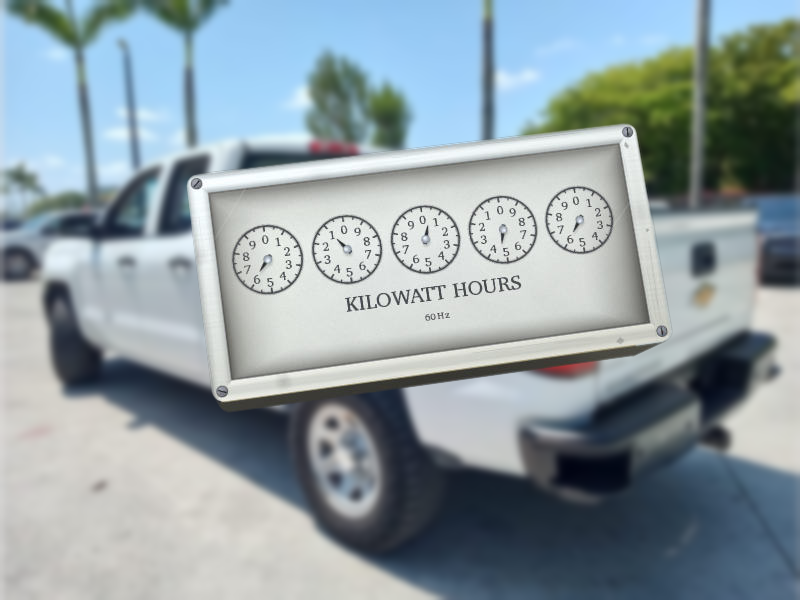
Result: 61046; kWh
